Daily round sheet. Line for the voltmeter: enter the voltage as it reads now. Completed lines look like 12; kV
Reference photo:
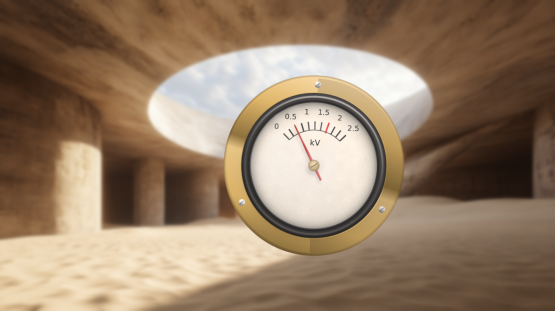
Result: 0.5; kV
